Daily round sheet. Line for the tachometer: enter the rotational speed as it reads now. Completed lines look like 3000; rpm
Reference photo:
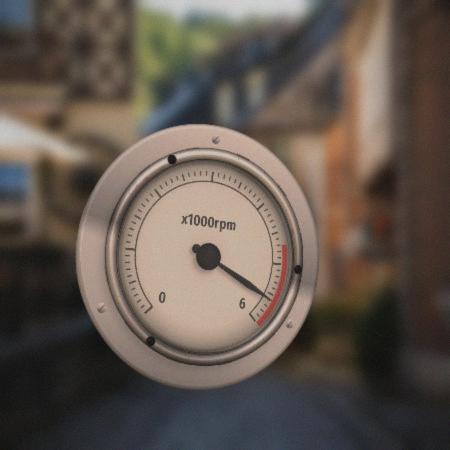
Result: 5600; rpm
